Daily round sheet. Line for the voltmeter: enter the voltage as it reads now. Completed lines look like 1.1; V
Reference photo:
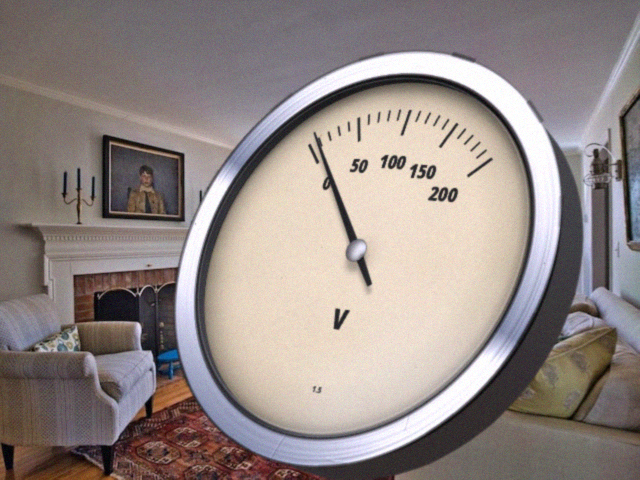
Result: 10; V
